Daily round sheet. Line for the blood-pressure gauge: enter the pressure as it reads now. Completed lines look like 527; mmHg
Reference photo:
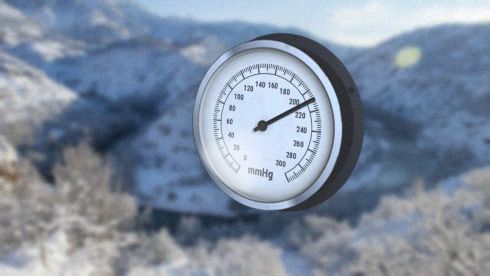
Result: 210; mmHg
